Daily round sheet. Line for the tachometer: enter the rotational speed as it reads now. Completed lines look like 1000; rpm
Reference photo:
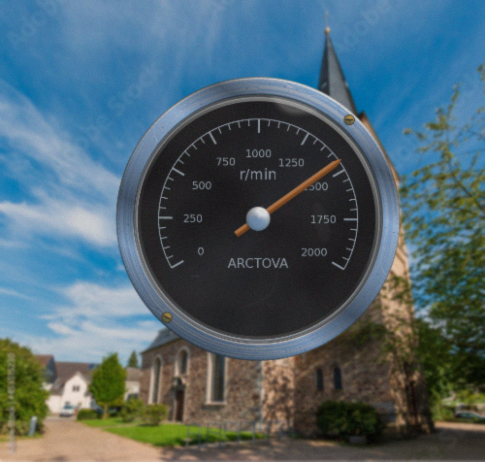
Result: 1450; rpm
